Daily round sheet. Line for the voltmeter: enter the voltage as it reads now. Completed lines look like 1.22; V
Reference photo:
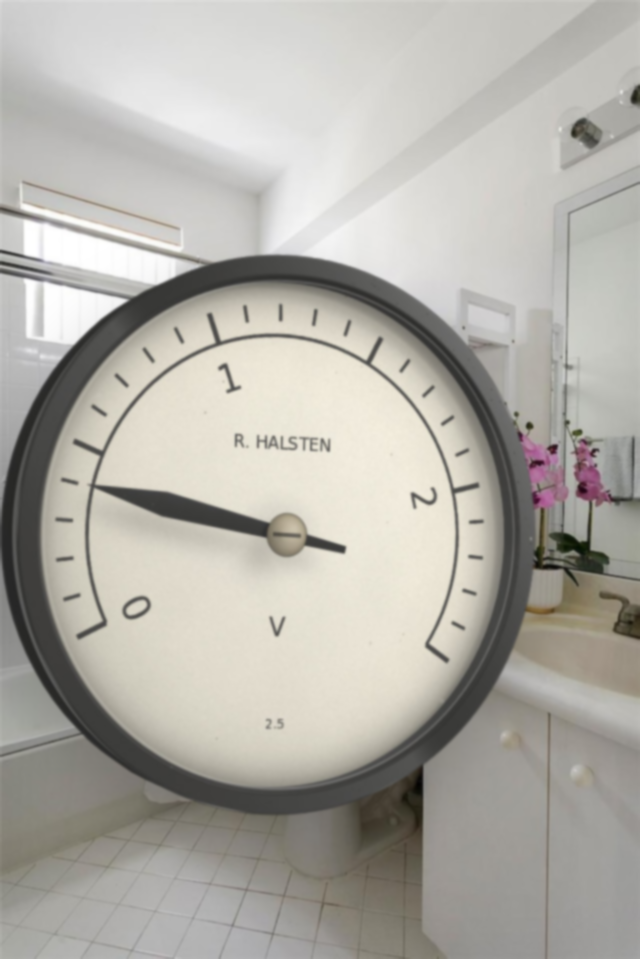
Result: 0.4; V
